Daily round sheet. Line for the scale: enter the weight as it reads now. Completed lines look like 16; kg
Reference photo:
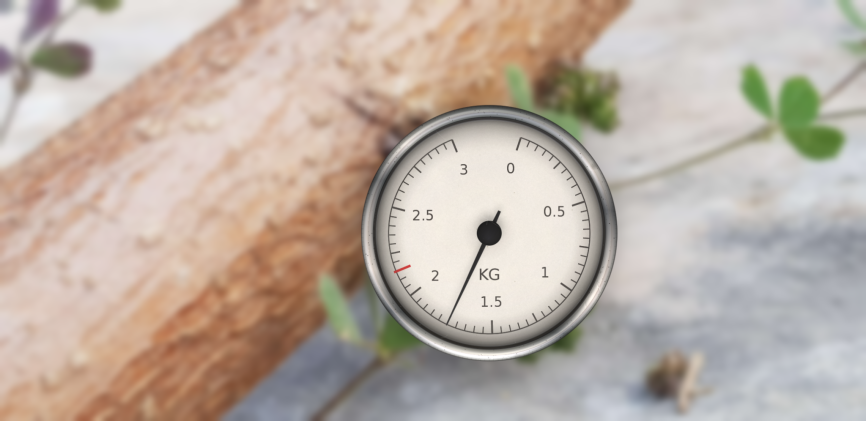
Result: 1.75; kg
